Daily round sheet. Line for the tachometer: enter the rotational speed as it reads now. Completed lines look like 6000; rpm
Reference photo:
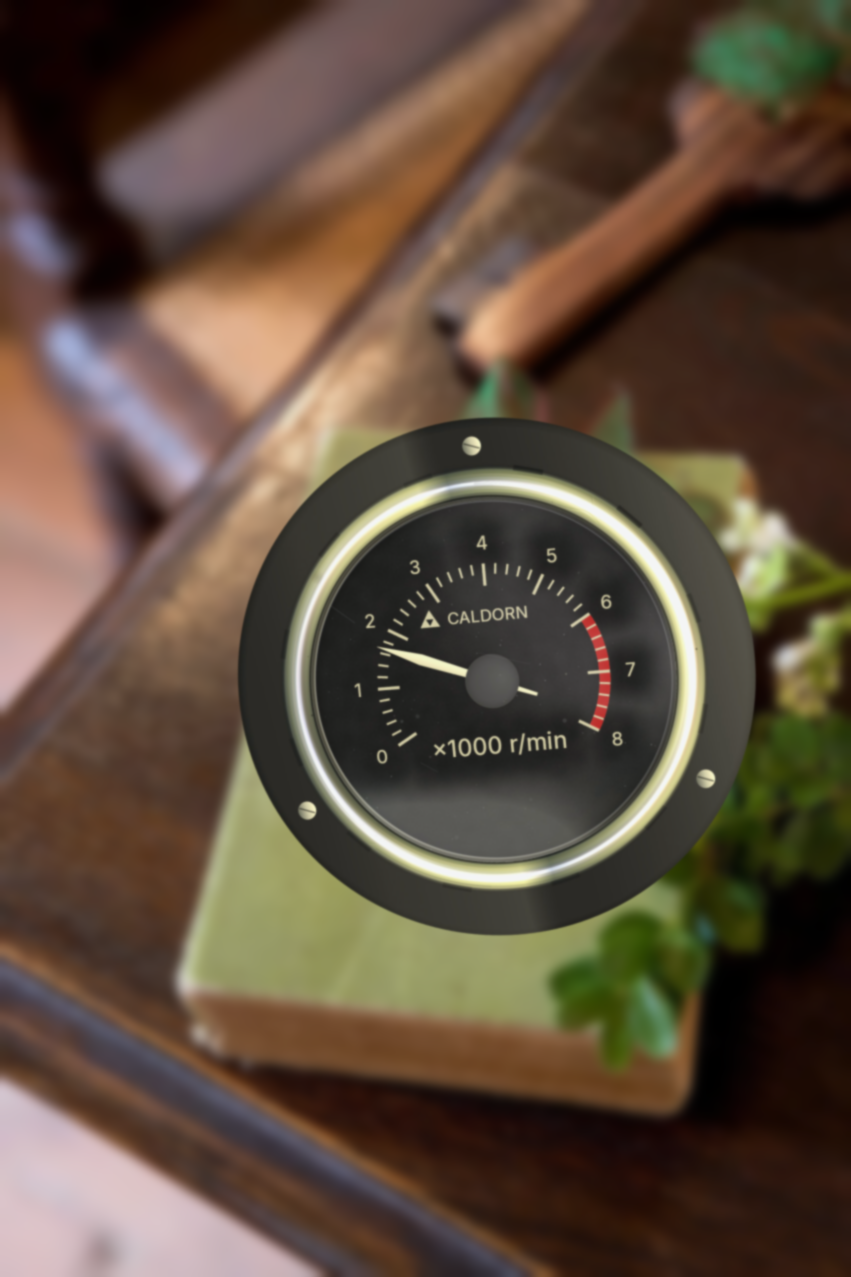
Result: 1700; rpm
